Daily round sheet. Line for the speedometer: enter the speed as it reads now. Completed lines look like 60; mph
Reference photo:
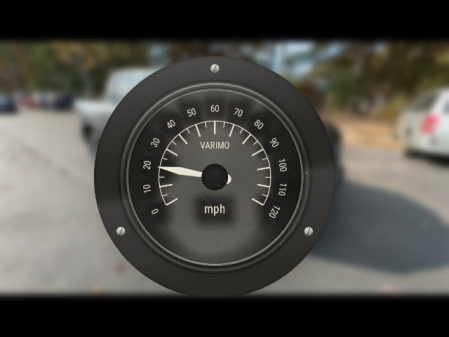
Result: 20; mph
